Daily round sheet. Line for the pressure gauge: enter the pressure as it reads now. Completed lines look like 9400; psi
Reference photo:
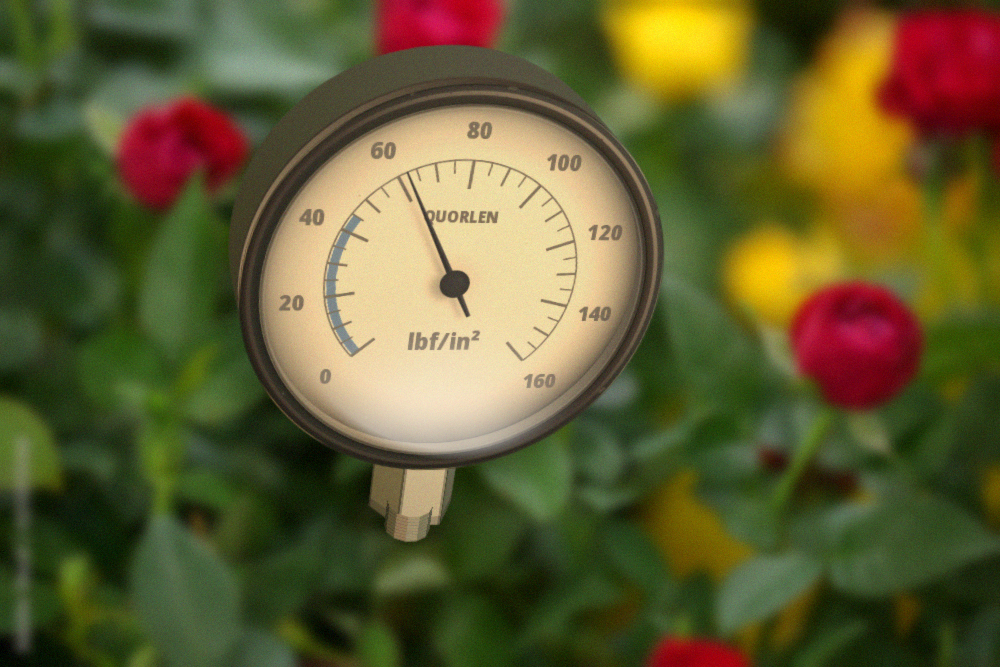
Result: 62.5; psi
